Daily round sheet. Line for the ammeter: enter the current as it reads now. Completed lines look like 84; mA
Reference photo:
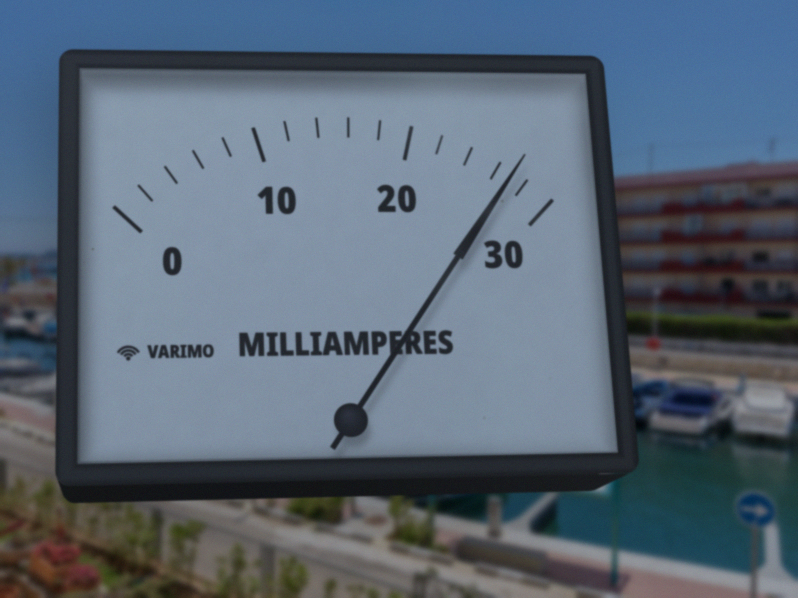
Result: 27; mA
